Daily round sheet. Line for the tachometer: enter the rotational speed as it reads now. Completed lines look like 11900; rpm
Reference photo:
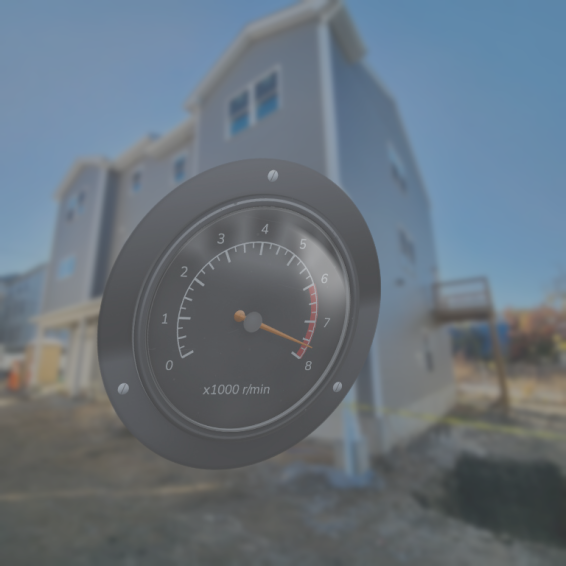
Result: 7625; rpm
